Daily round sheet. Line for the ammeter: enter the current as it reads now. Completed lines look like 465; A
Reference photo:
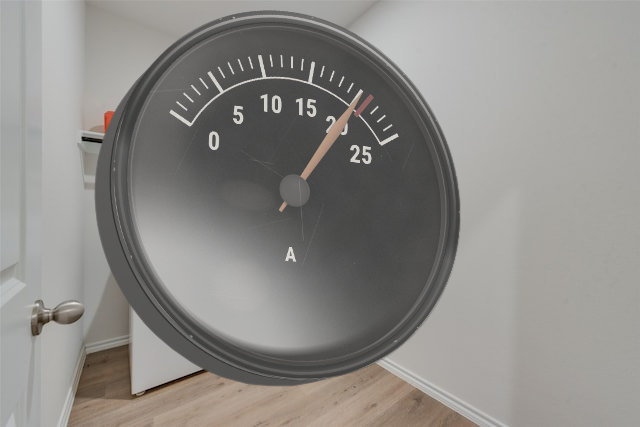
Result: 20; A
